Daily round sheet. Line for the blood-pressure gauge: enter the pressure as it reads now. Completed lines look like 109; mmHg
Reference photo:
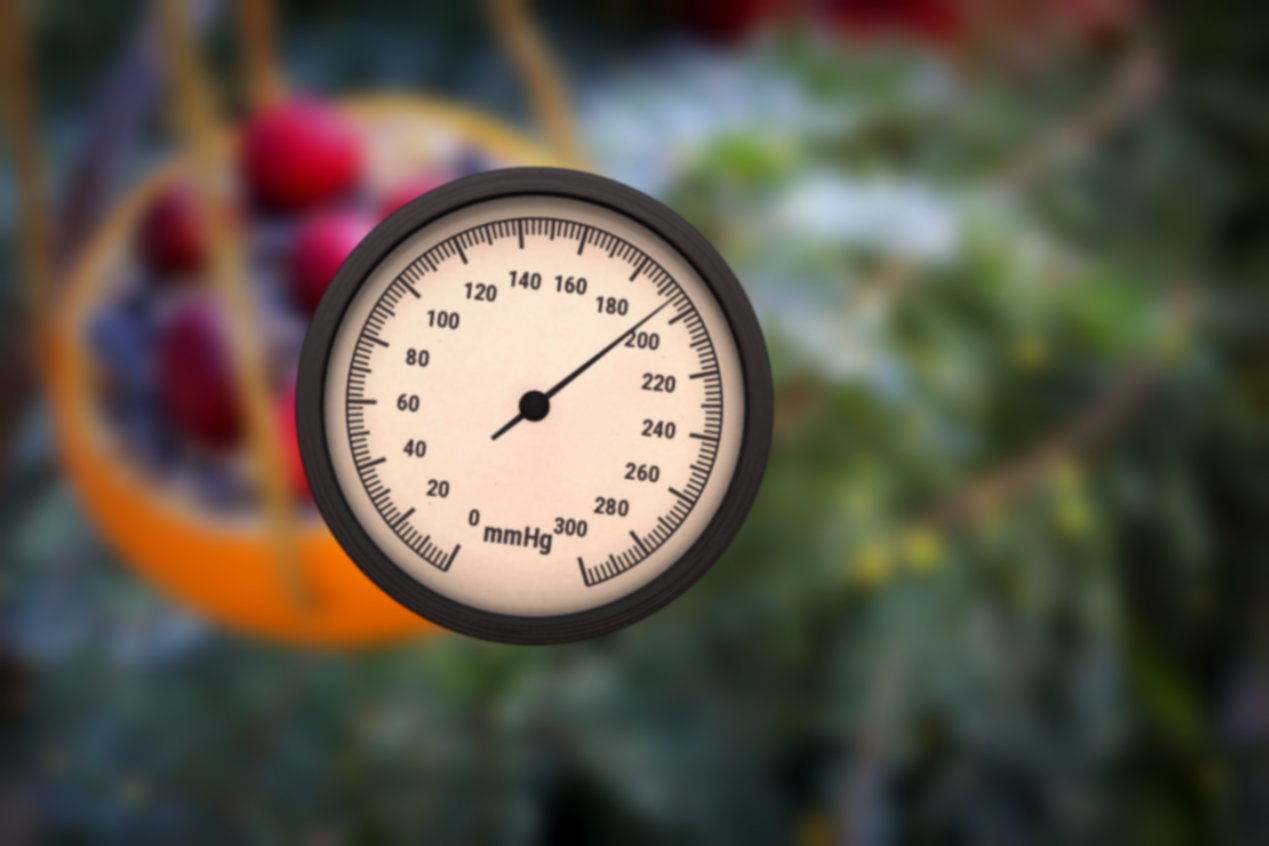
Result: 194; mmHg
